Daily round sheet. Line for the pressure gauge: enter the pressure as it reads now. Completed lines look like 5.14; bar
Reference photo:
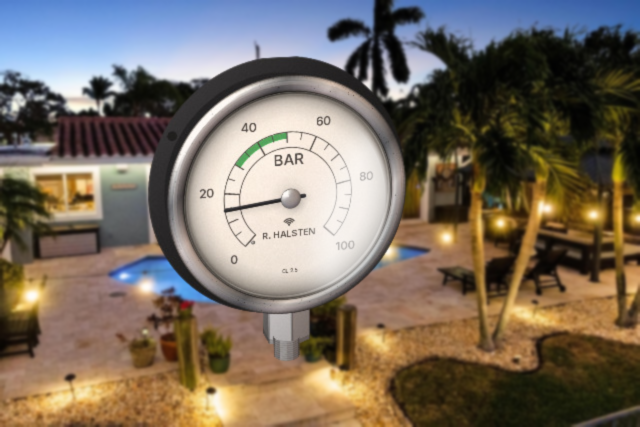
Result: 15; bar
